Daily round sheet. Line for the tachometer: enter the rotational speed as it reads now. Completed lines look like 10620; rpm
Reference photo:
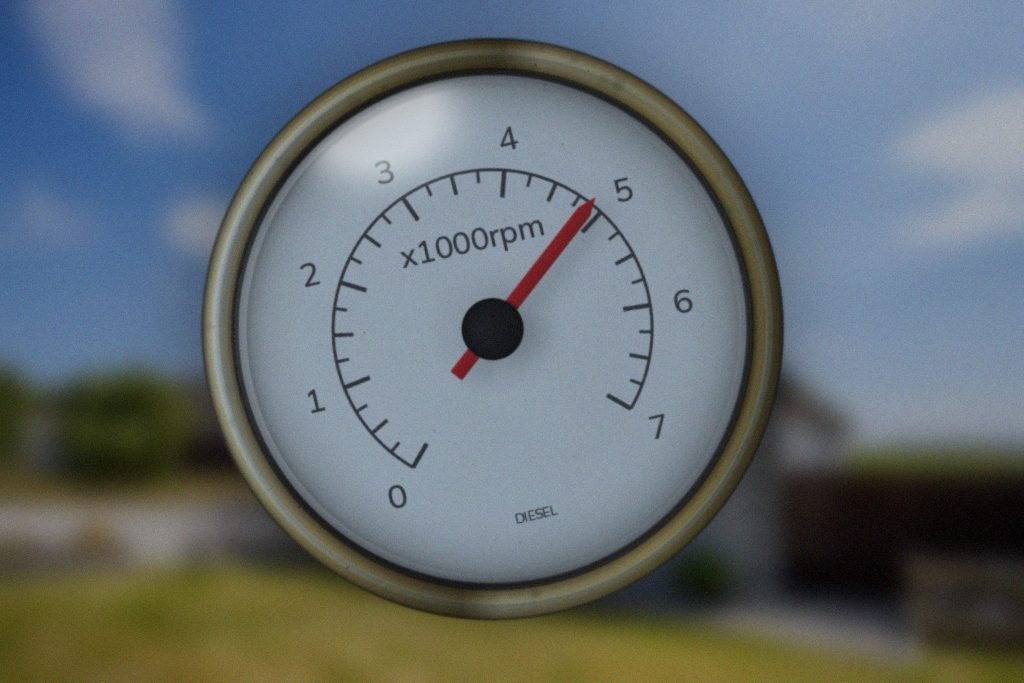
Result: 4875; rpm
